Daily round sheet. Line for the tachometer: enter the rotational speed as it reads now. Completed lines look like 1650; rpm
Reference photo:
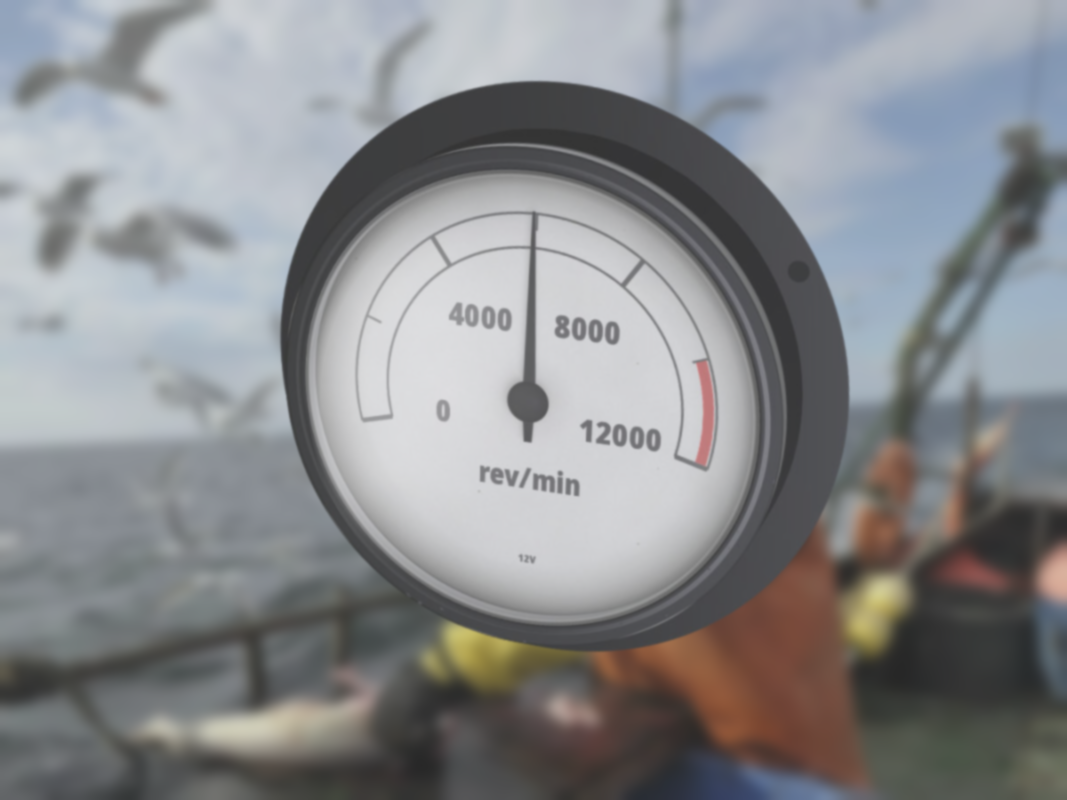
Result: 6000; rpm
